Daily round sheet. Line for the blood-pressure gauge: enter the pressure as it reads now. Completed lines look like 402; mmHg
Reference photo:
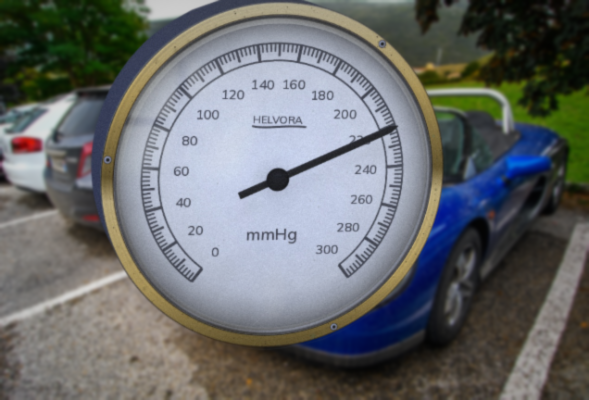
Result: 220; mmHg
